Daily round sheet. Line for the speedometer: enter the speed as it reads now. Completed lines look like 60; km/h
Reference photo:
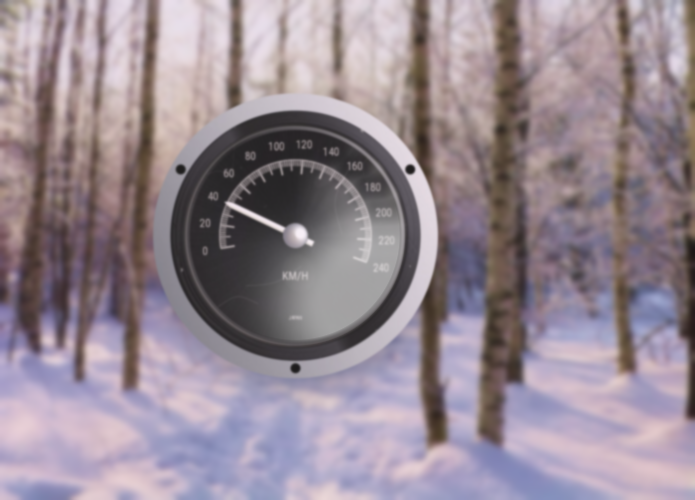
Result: 40; km/h
